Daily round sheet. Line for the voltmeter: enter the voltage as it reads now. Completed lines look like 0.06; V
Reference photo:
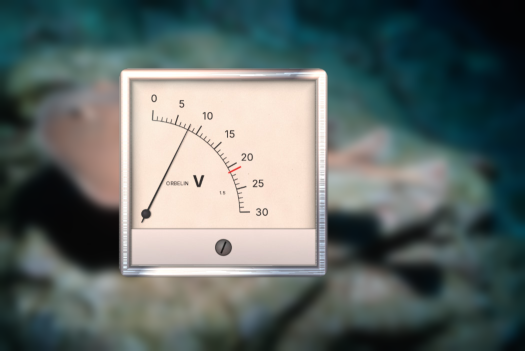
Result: 8; V
